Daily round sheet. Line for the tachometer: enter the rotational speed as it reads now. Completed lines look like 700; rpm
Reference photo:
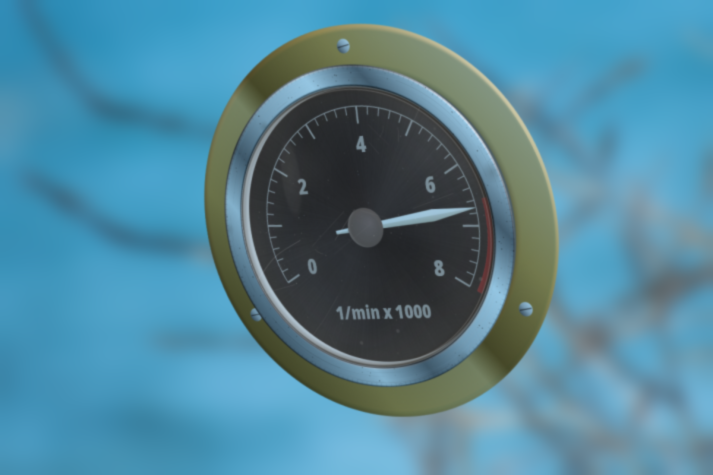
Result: 6700; rpm
